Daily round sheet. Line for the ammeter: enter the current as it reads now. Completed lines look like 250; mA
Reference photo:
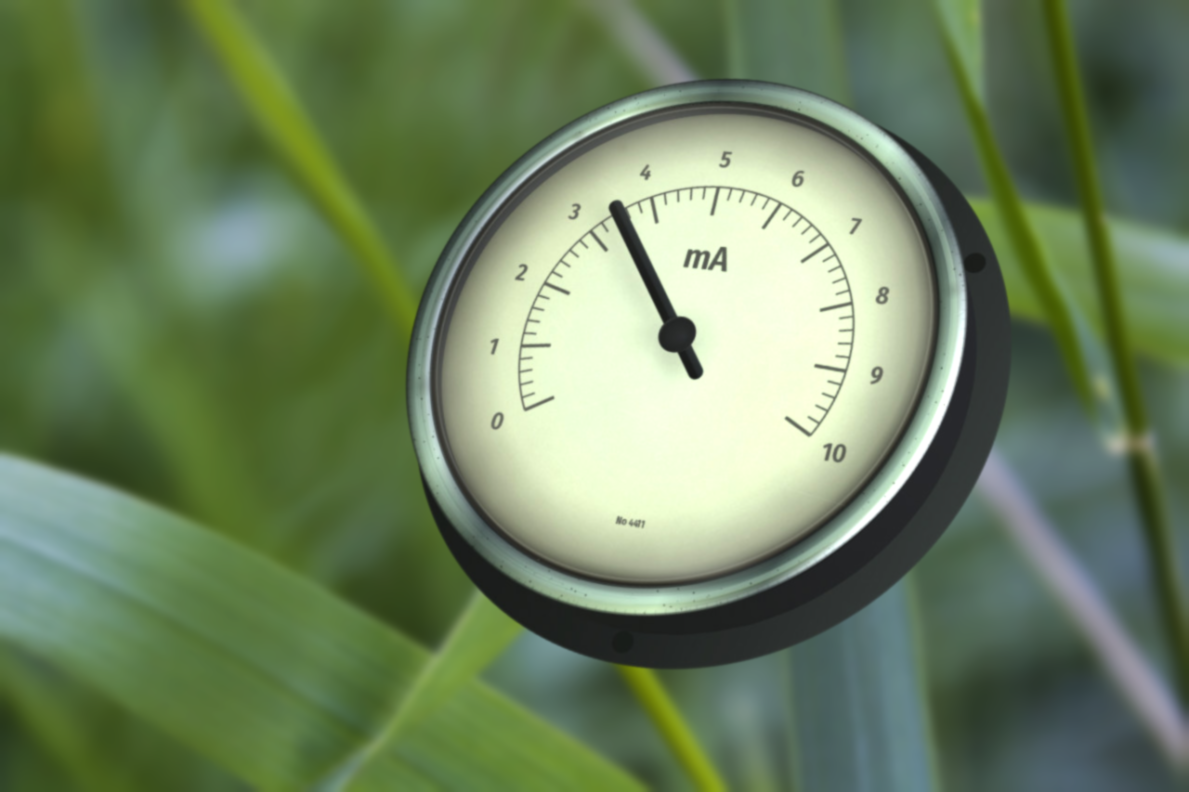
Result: 3.5; mA
